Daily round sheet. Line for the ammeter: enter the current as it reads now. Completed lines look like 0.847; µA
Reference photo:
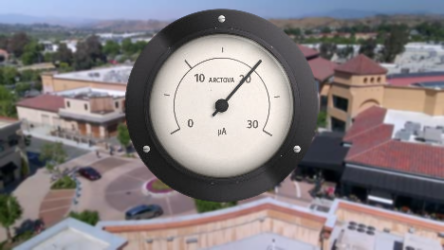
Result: 20; µA
